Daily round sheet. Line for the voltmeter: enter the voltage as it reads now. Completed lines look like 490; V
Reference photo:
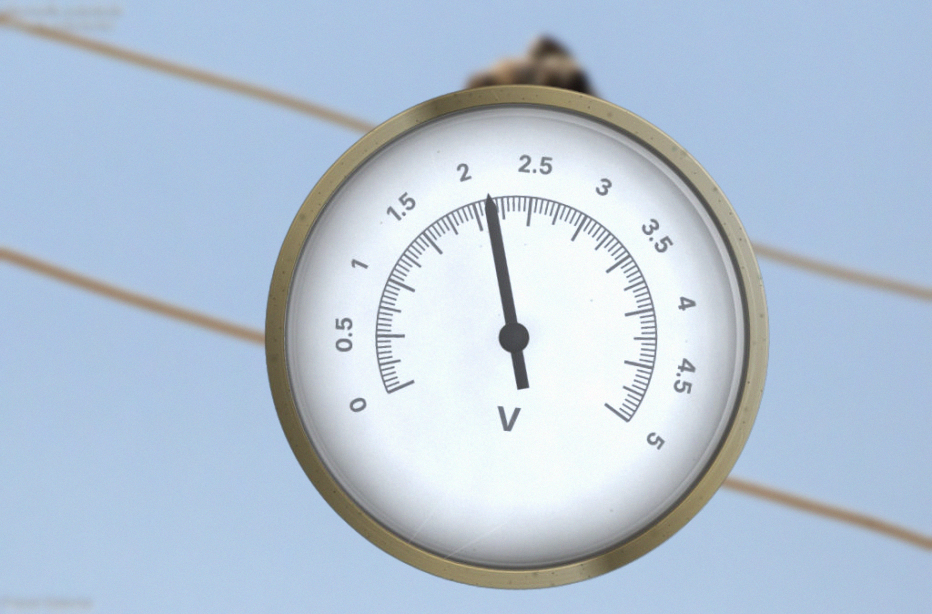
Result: 2.15; V
